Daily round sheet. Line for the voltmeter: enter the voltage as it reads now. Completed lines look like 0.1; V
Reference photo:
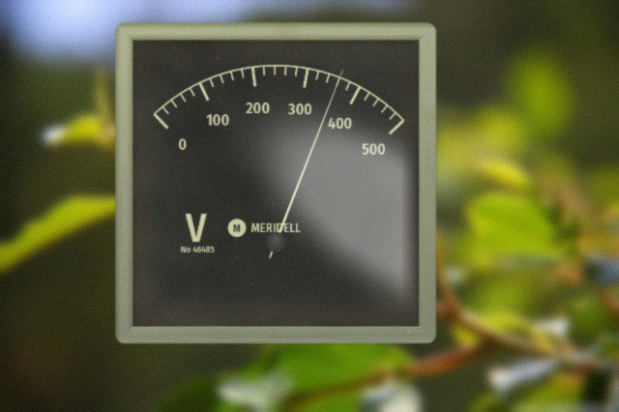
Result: 360; V
